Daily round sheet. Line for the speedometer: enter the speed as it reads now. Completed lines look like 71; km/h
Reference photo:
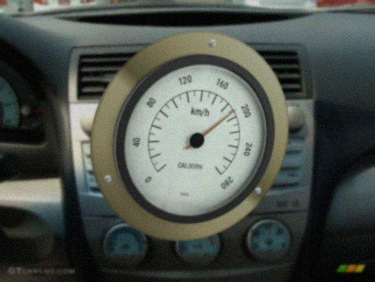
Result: 190; km/h
